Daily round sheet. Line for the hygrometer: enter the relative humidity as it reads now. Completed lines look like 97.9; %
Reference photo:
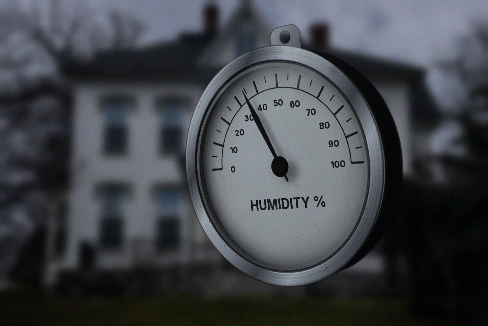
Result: 35; %
